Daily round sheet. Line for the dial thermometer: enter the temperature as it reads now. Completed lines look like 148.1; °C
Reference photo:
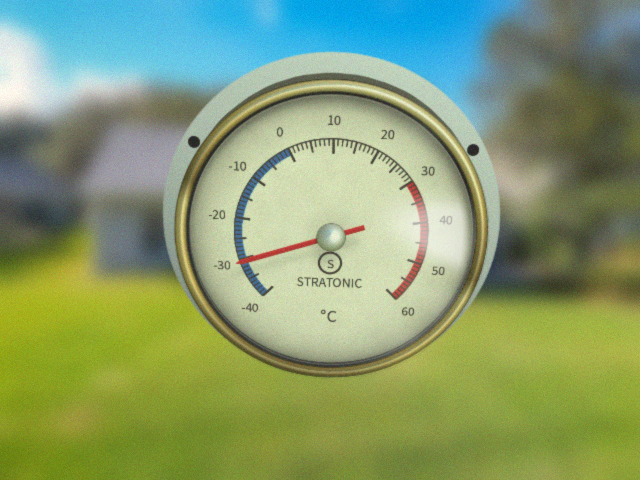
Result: -30; °C
